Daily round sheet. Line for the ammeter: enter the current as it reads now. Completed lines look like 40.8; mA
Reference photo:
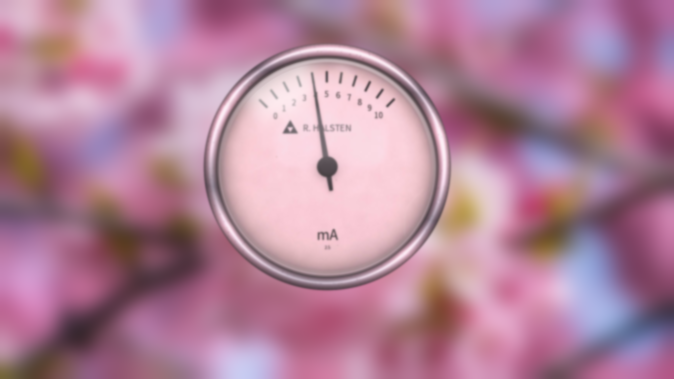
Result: 4; mA
